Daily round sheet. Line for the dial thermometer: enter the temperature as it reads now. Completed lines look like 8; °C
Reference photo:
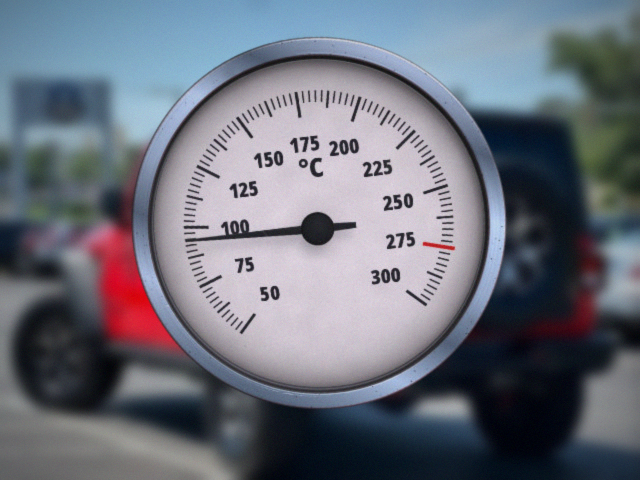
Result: 95; °C
